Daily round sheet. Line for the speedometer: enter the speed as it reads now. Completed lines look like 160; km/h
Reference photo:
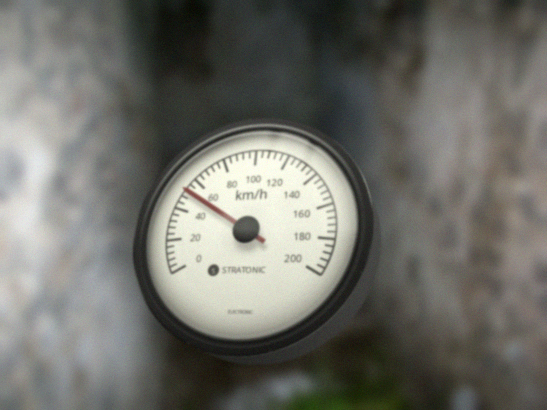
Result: 52; km/h
